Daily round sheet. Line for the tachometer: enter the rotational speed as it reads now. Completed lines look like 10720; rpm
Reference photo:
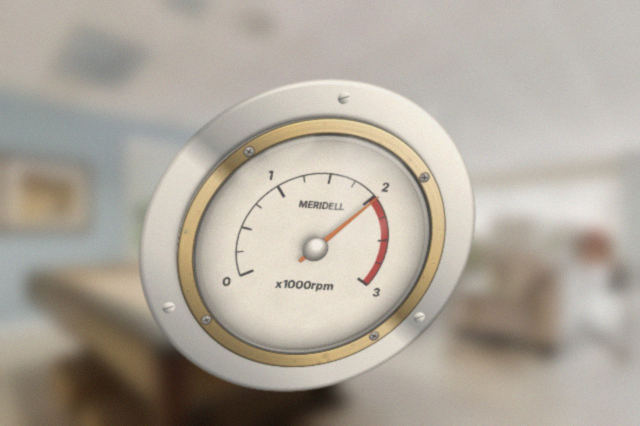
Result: 2000; rpm
